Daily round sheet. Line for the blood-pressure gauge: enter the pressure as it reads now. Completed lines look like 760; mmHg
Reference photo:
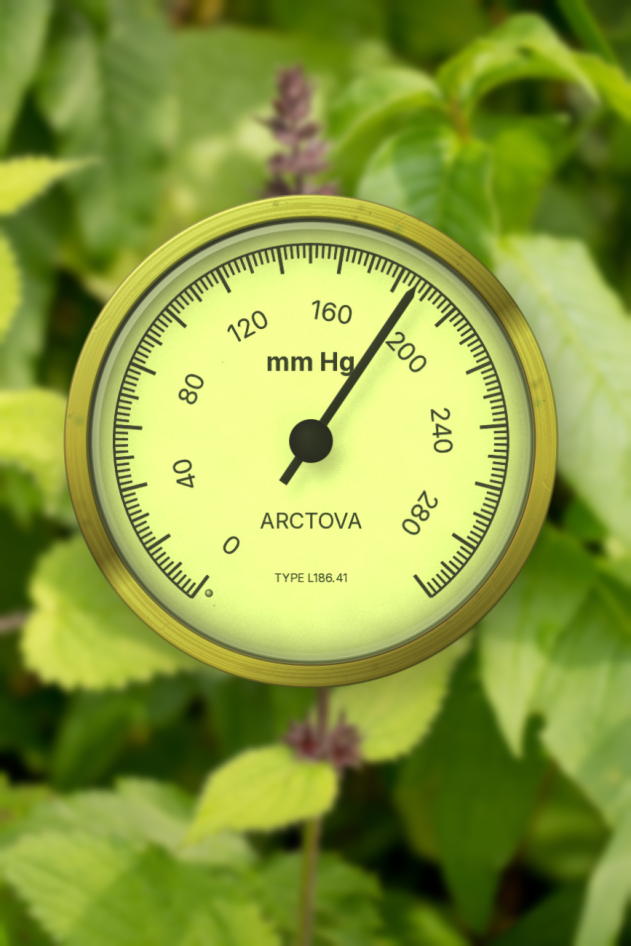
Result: 186; mmHg
